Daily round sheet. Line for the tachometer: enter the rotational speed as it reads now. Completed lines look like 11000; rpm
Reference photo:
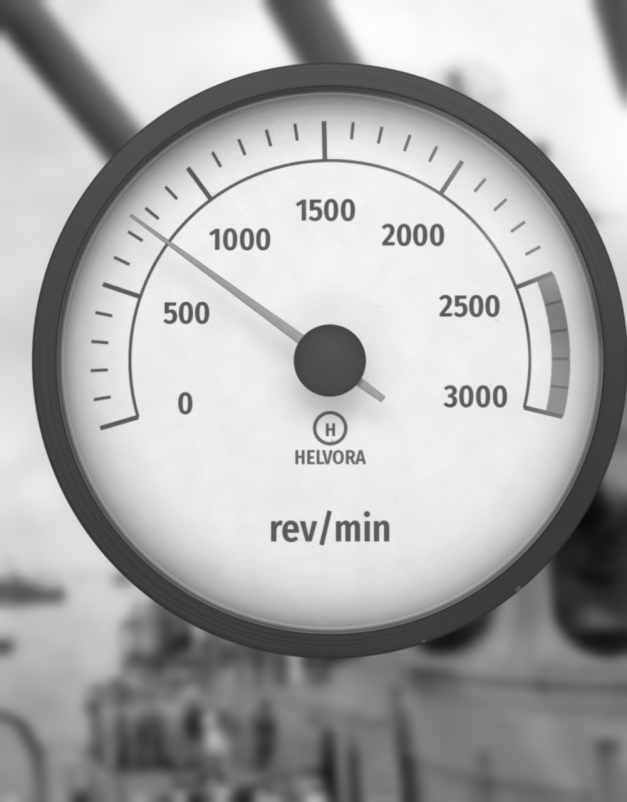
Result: 750; rpm
